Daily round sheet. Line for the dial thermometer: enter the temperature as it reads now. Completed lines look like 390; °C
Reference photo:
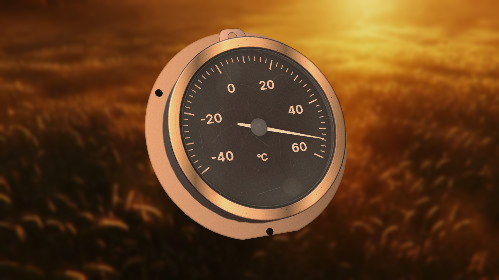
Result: 54; °C
